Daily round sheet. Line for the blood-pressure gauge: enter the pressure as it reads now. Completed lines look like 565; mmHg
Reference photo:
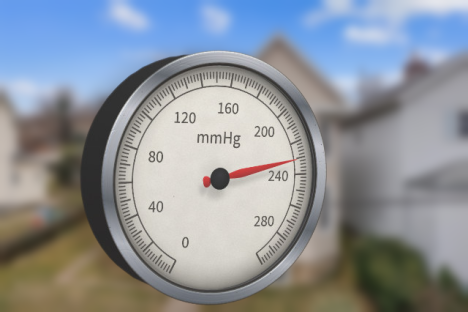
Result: 230; mmHg
